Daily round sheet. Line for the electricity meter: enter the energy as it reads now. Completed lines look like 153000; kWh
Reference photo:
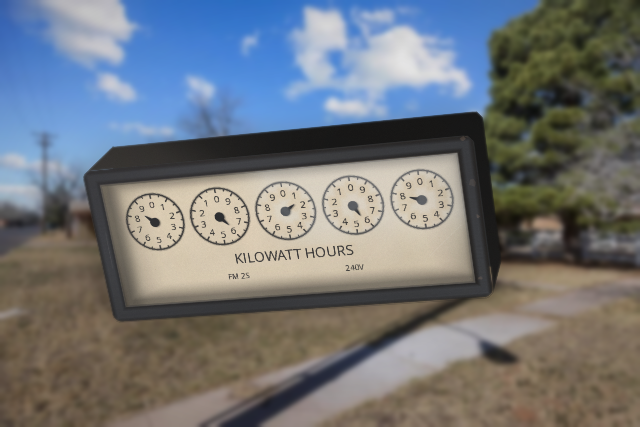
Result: 86158; kWh
